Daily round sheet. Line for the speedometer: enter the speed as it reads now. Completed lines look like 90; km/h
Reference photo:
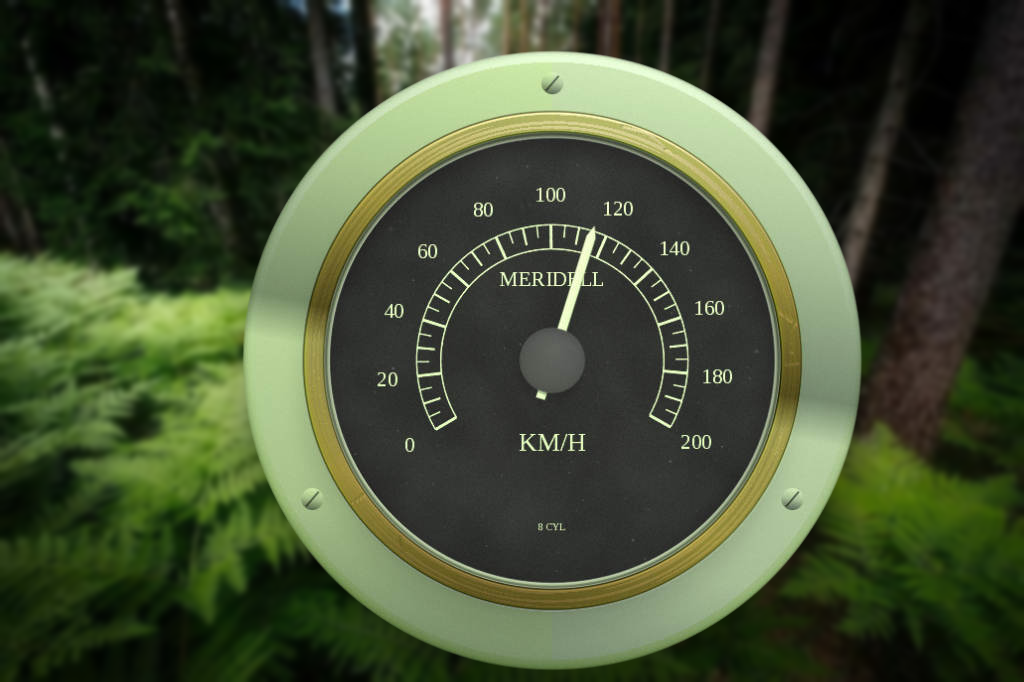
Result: 115; km/h
